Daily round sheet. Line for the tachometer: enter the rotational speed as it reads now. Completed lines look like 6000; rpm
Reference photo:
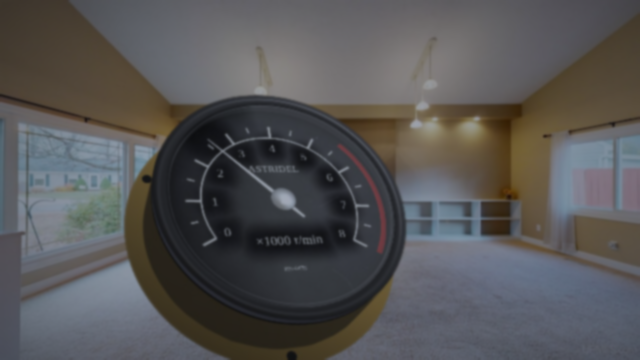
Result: 2500; rpm
